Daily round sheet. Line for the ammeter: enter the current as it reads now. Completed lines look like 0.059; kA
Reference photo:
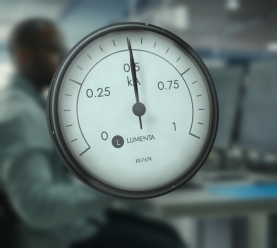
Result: 0.5; kA
